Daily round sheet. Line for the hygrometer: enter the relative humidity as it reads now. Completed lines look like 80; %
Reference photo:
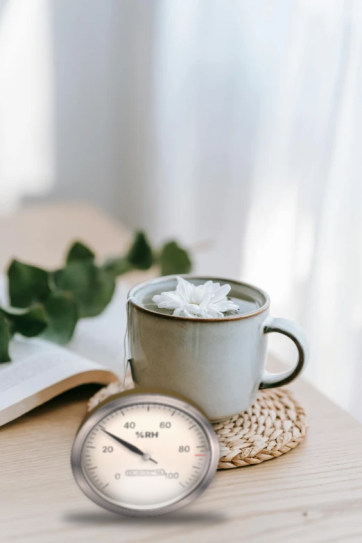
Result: 30; %
